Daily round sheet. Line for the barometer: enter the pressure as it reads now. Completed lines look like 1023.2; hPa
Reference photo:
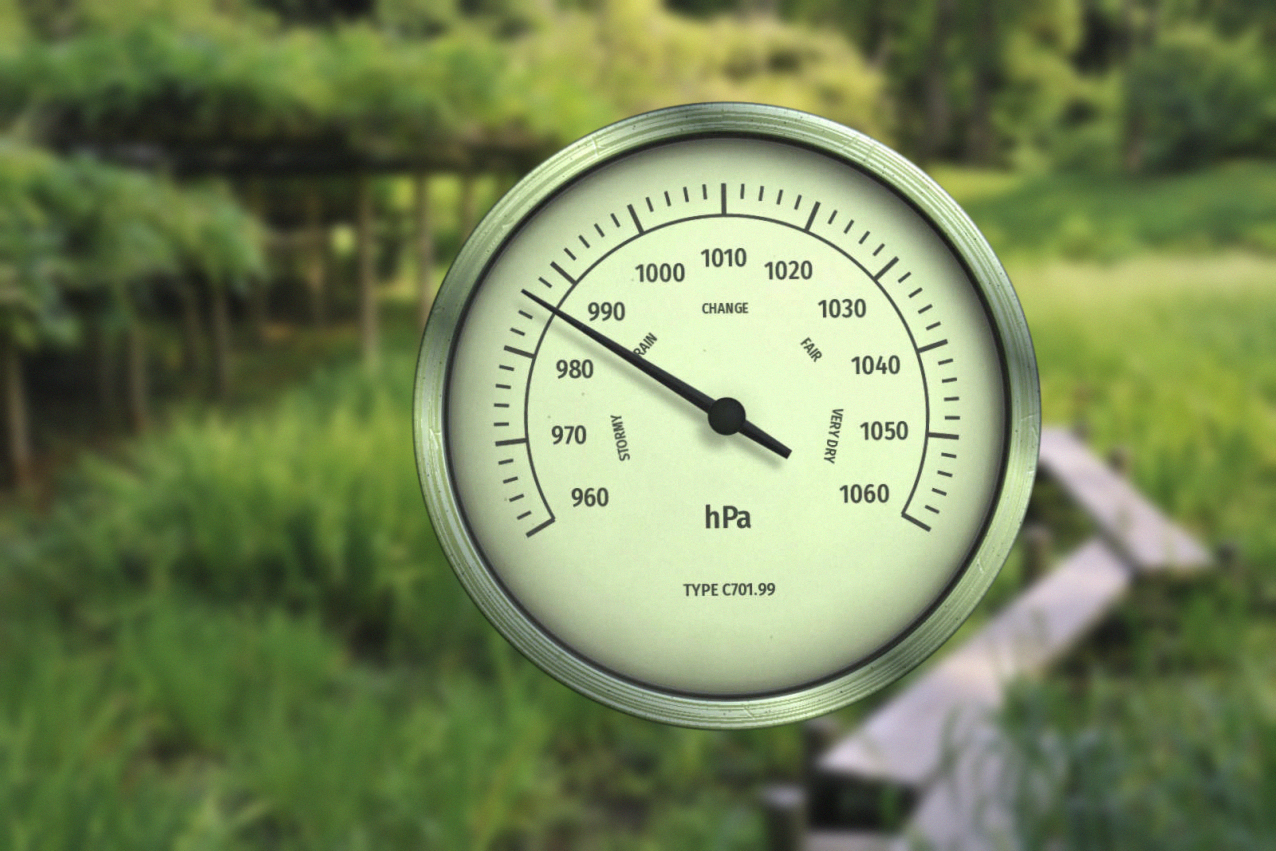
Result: 986; hPa
